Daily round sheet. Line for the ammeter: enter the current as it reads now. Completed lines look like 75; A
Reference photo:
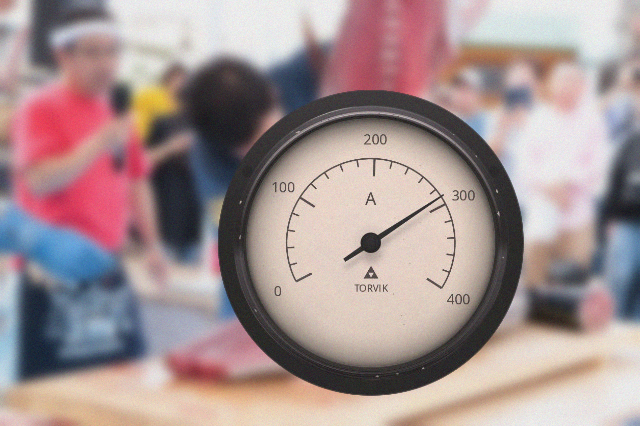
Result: 290; A
